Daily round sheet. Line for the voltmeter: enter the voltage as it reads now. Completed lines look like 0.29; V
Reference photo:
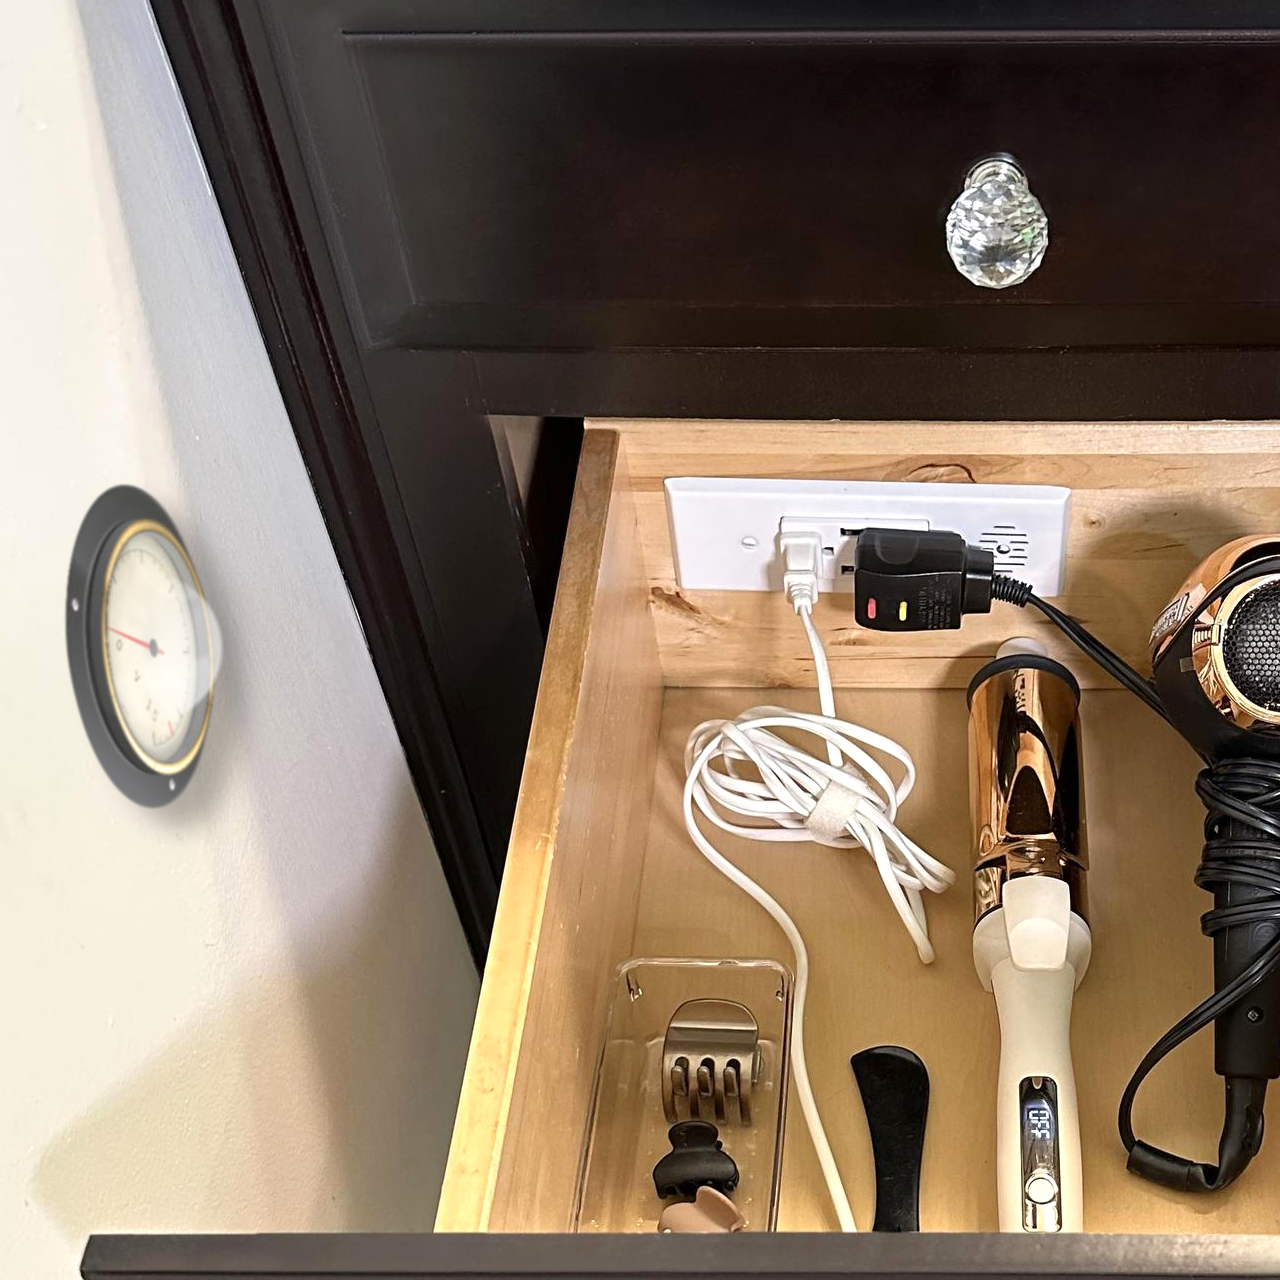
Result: 0.05; V
